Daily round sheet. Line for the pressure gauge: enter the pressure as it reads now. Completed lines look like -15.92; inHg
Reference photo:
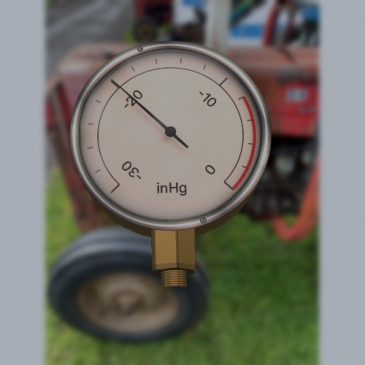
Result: -20; inHg
